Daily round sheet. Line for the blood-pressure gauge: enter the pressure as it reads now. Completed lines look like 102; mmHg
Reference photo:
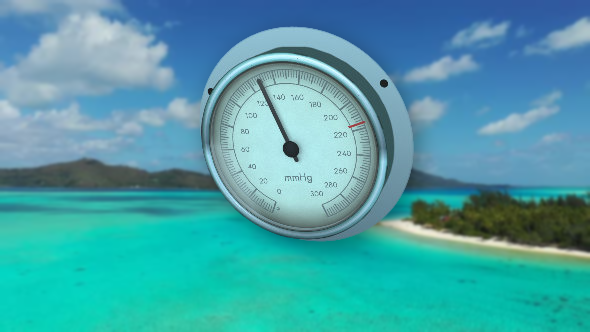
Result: 130; mmHg
